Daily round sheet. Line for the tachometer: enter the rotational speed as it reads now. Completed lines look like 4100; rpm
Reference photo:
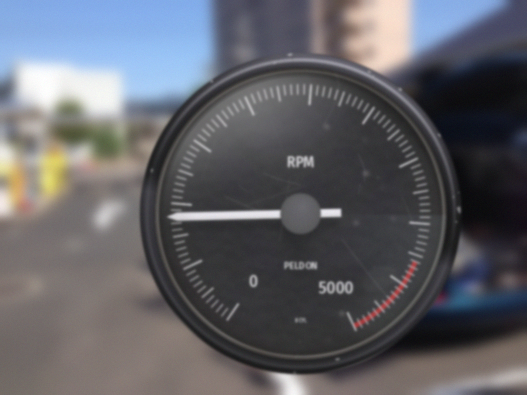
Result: 900; rpm
